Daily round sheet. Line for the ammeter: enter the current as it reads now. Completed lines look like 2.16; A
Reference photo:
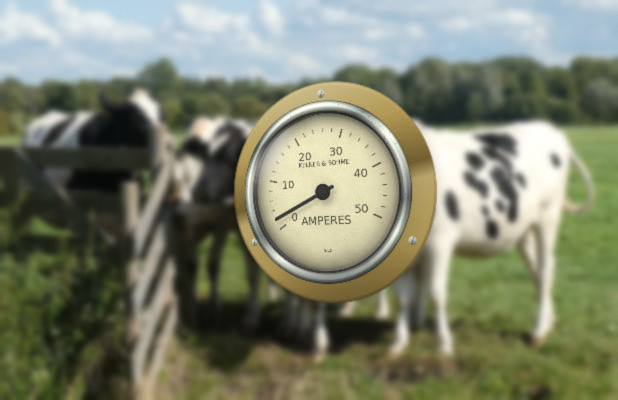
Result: 2; A
